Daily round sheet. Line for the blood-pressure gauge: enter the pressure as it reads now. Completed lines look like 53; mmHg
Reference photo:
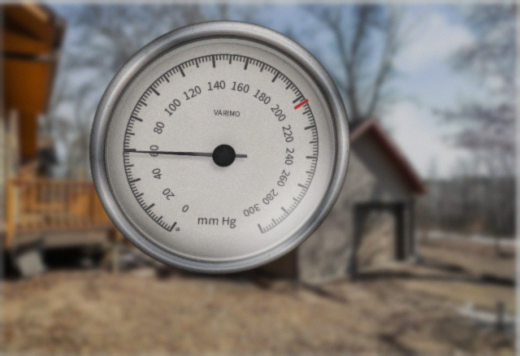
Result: 60; mmHg
